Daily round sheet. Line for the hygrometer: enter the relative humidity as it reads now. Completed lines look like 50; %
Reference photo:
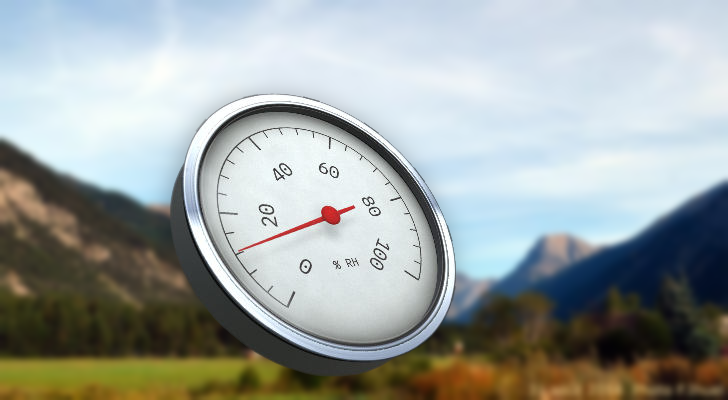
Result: 12; %
